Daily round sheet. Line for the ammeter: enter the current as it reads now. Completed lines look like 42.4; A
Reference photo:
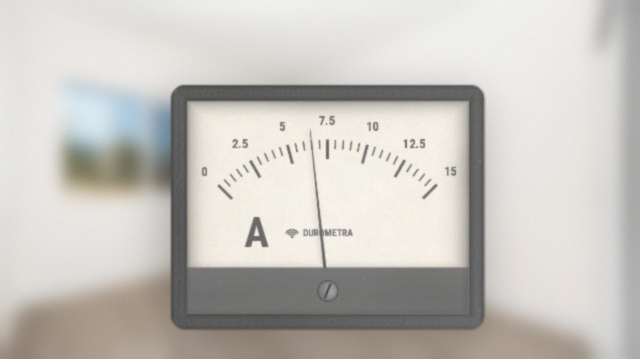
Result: 6.5; A
